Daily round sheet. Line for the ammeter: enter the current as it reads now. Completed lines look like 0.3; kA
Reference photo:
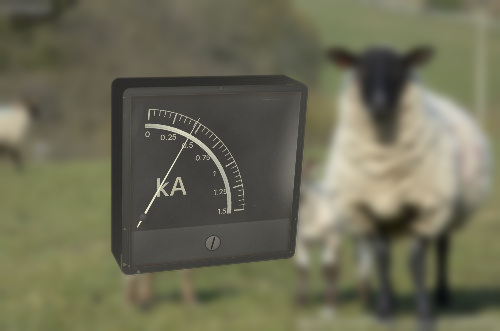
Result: 0.45; kA
